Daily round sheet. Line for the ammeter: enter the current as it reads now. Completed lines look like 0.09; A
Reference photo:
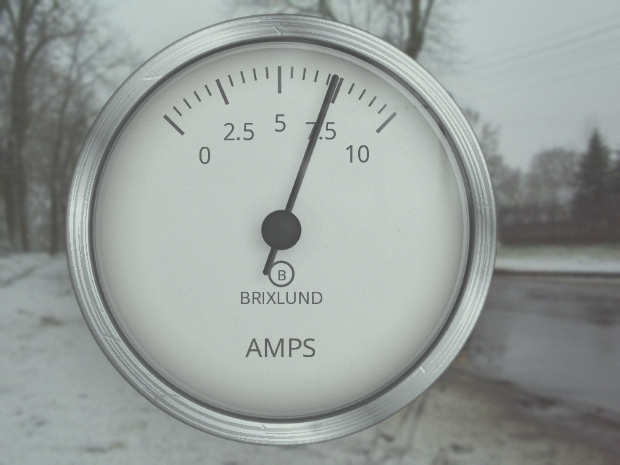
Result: 7.25; A
